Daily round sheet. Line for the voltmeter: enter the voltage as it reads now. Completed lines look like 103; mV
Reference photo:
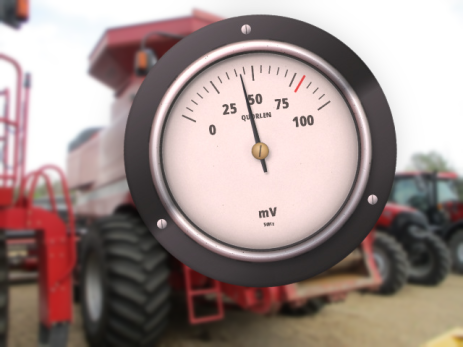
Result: 42.5; mV
